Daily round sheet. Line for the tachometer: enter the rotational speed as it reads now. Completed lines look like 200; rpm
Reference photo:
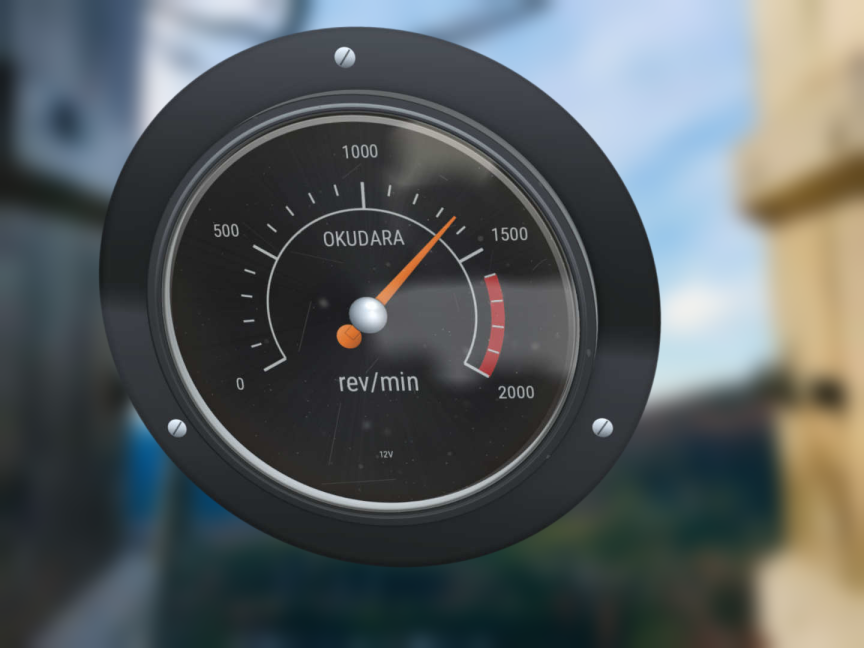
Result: 1350; rpm
